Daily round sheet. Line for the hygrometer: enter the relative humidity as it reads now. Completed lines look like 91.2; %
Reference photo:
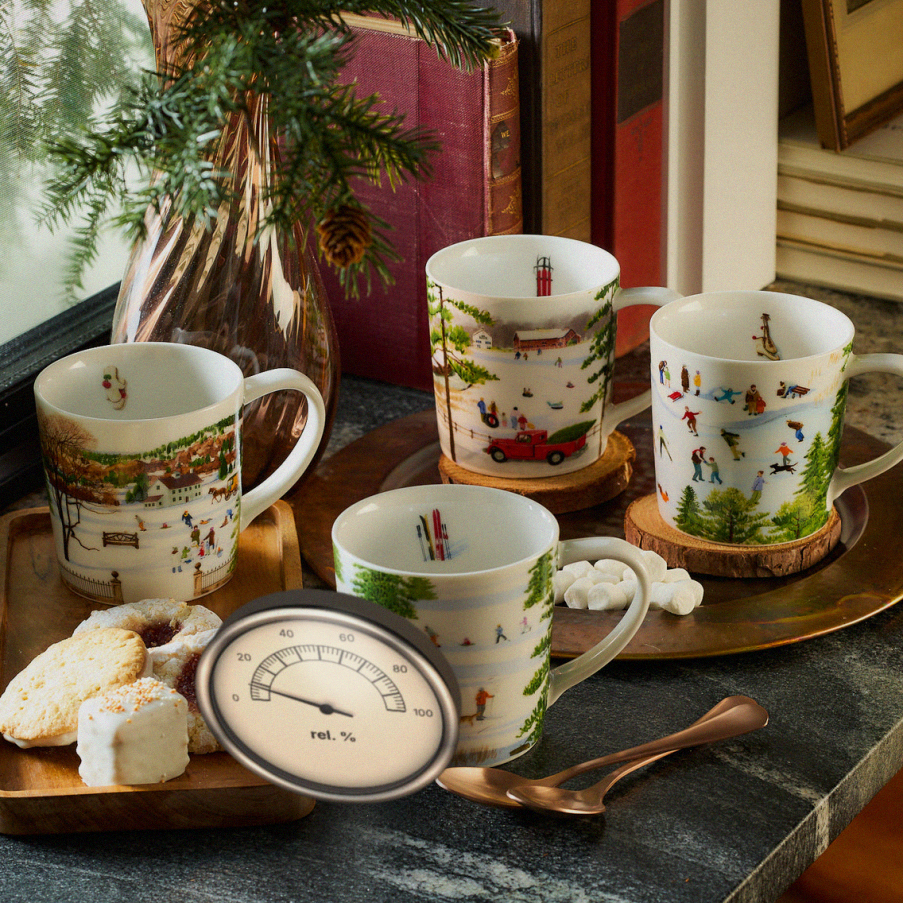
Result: 10; %
